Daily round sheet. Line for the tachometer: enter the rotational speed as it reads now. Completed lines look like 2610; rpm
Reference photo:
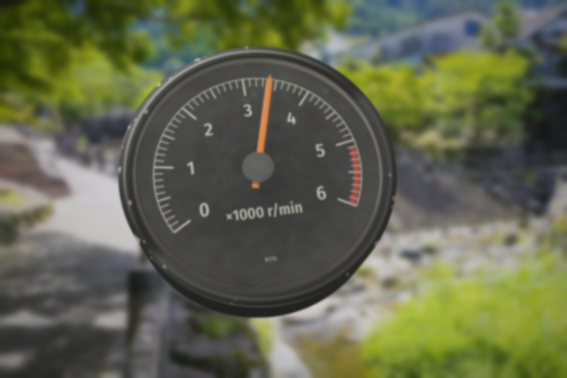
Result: 3400; rpm
